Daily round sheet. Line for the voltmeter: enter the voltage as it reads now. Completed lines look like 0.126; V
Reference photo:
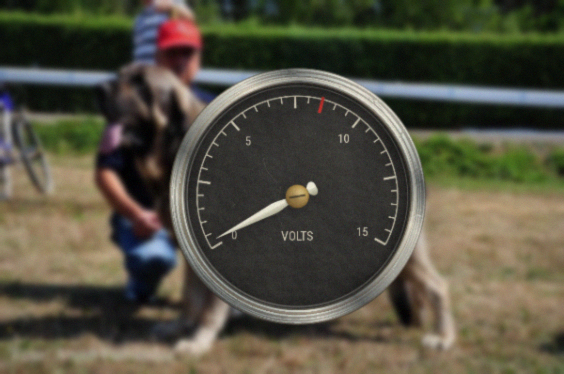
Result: 0.25; V
